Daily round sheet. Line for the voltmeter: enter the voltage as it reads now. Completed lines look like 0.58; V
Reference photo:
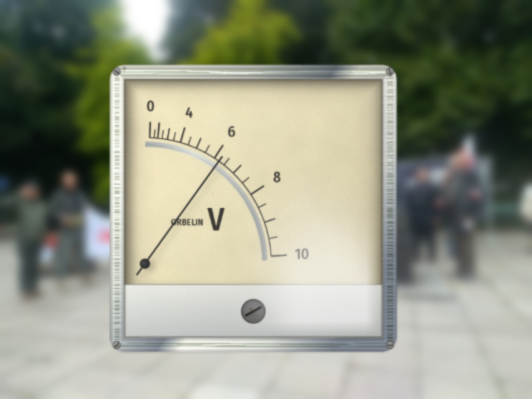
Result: 6.25; V
